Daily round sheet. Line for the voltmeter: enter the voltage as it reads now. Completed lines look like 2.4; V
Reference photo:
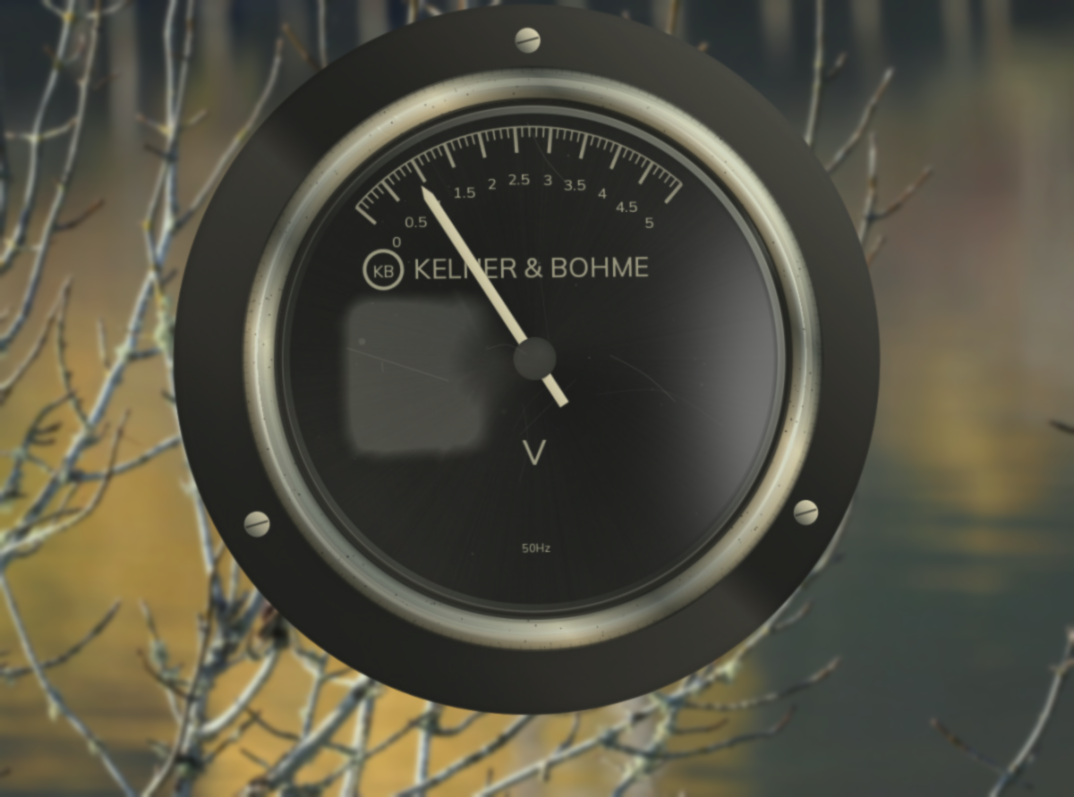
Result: 0.9; V
